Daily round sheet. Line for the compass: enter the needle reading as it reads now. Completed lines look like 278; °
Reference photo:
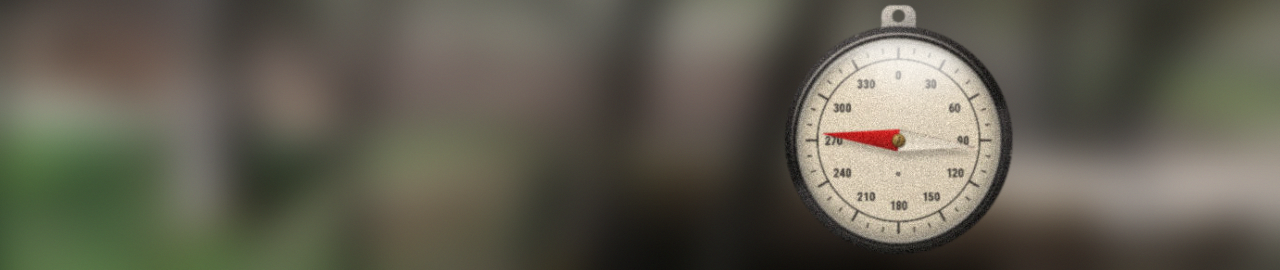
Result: 275; °
